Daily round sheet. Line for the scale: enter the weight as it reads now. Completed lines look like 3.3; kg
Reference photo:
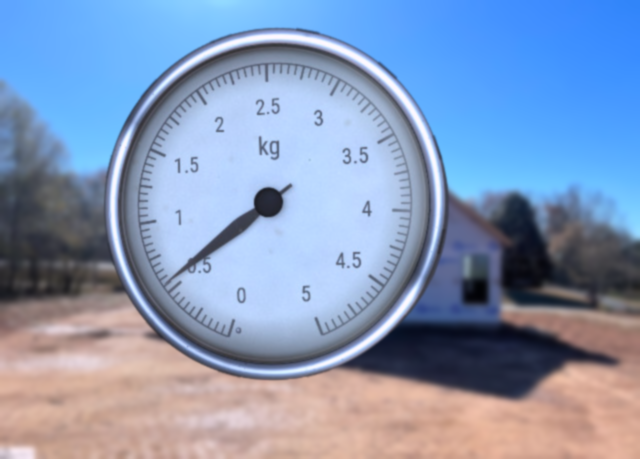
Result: 0.55; kg
